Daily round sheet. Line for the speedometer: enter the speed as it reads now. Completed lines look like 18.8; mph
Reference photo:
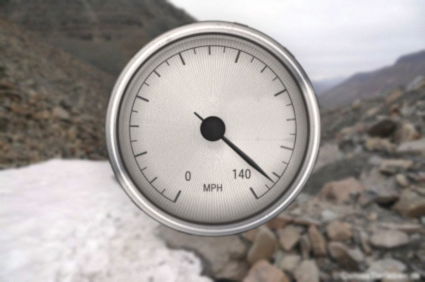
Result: 132.5; mph
